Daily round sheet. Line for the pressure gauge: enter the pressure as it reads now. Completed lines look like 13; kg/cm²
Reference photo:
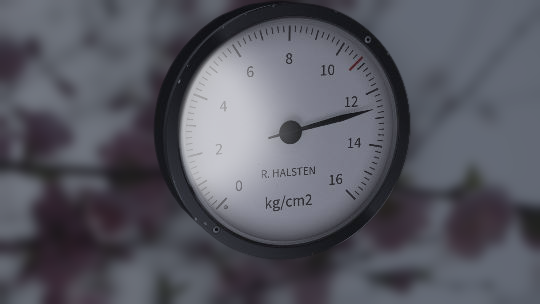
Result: 12.6; kg/cm²
